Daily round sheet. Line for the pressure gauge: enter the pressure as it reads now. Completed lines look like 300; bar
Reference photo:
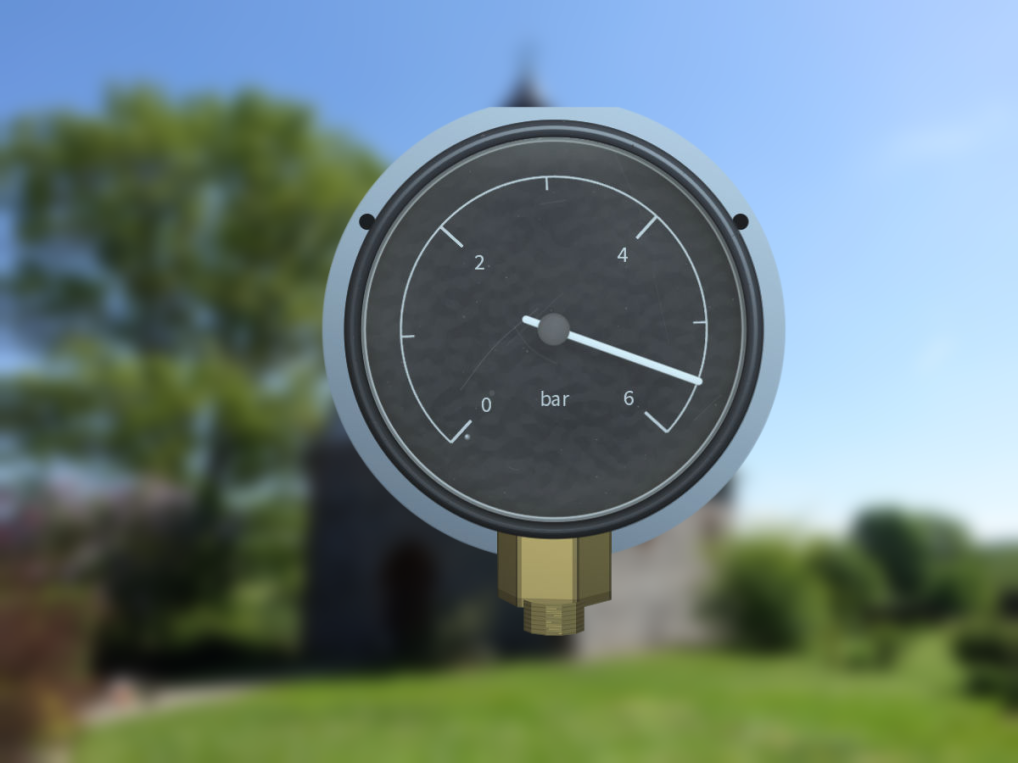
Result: 5.5; bar
